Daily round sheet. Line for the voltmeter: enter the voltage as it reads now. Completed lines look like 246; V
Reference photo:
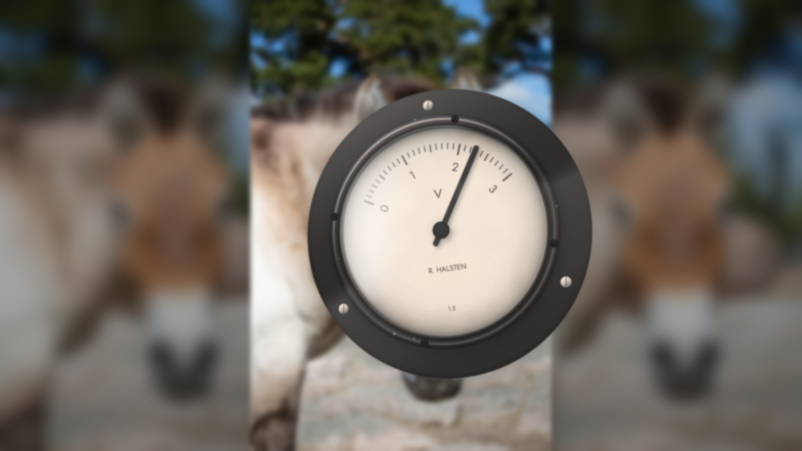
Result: 2.3; V
